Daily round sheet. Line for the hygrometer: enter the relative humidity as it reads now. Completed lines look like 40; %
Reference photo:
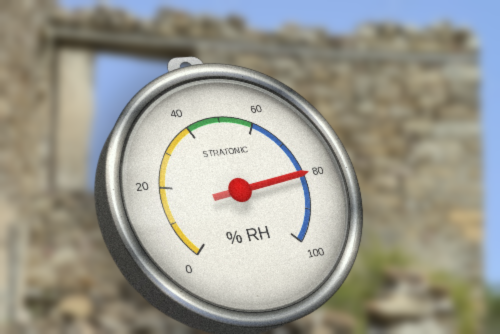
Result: 80; %
